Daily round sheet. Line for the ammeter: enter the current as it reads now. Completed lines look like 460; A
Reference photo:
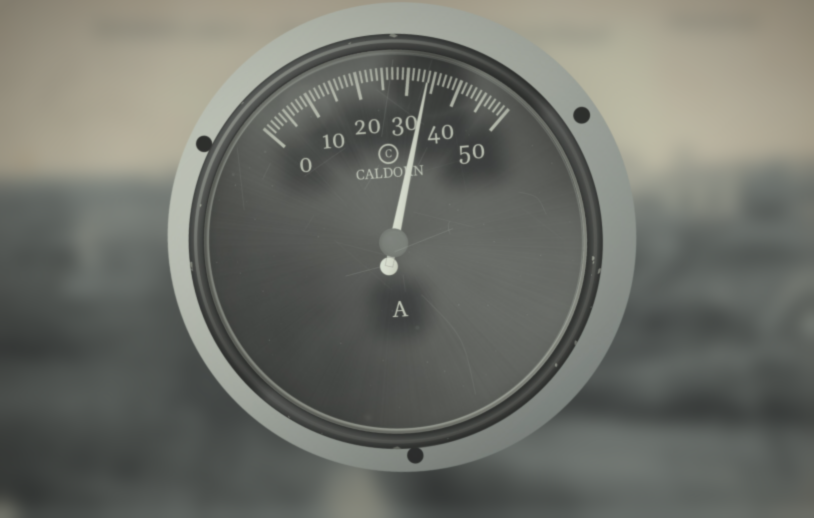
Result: 34; A
